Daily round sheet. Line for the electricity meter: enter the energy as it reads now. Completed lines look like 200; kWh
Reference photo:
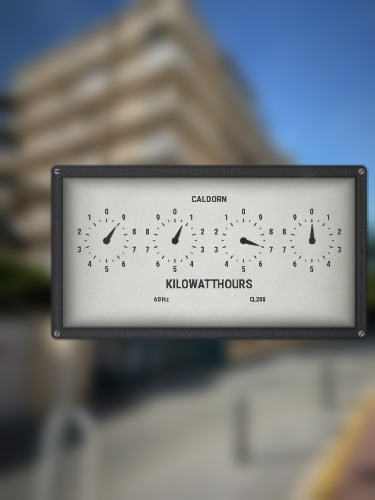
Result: 9070; kWh
